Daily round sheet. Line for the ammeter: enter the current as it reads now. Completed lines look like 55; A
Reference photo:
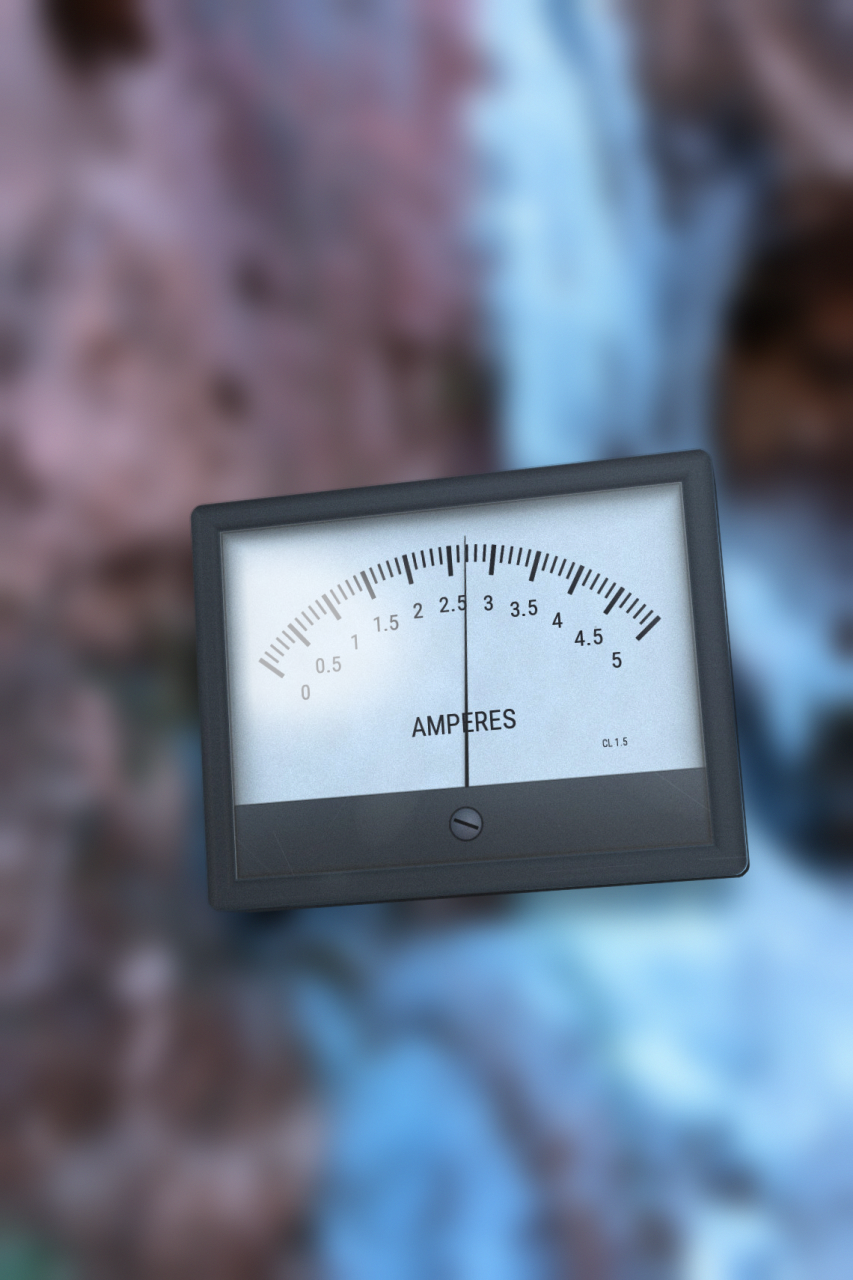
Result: 2.7; A
